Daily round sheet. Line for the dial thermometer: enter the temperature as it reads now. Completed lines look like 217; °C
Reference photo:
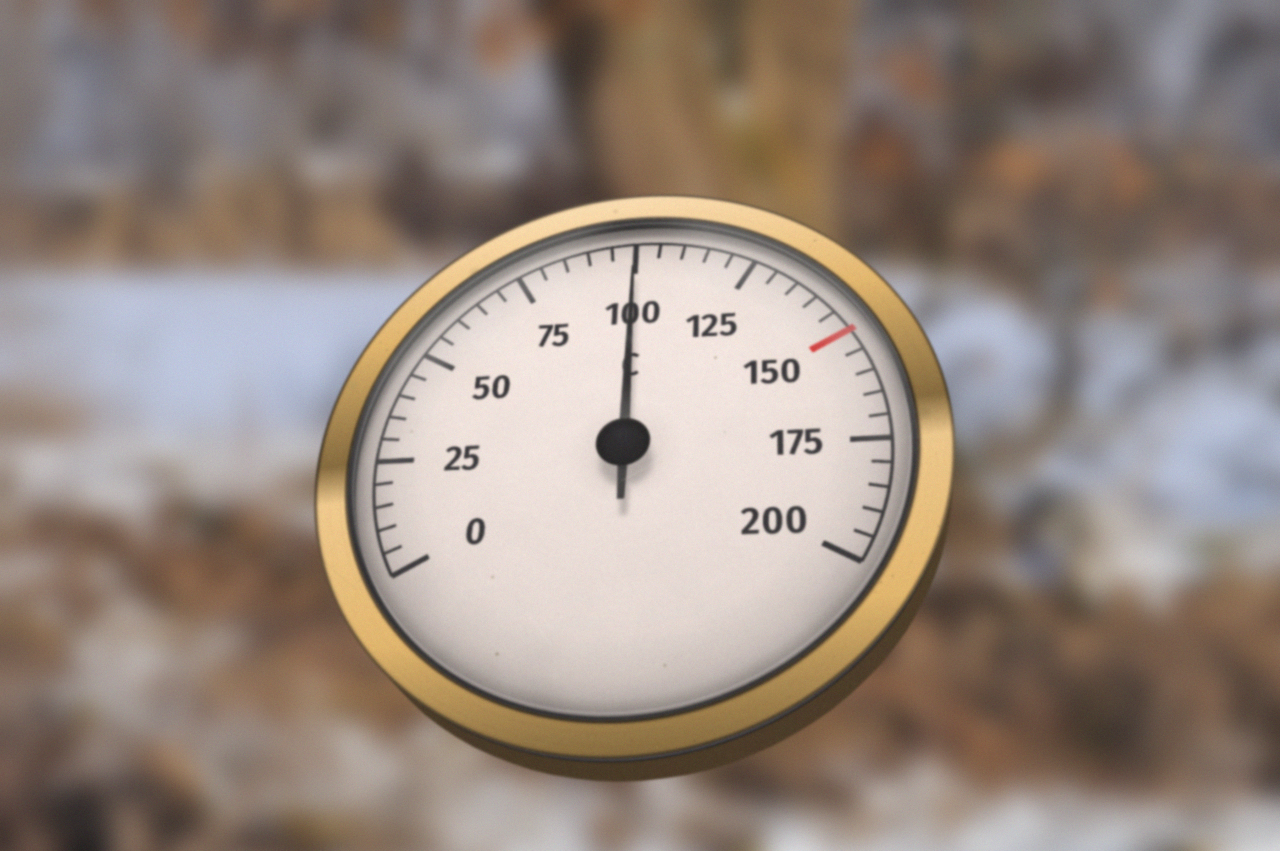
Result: 100; °C
